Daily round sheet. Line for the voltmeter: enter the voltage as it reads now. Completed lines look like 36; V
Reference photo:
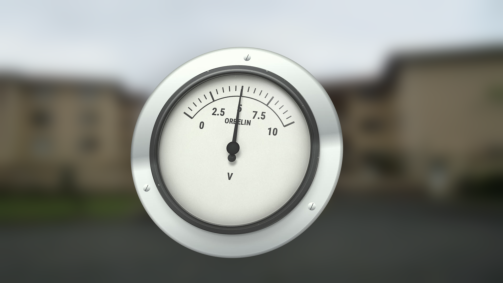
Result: 5; V
